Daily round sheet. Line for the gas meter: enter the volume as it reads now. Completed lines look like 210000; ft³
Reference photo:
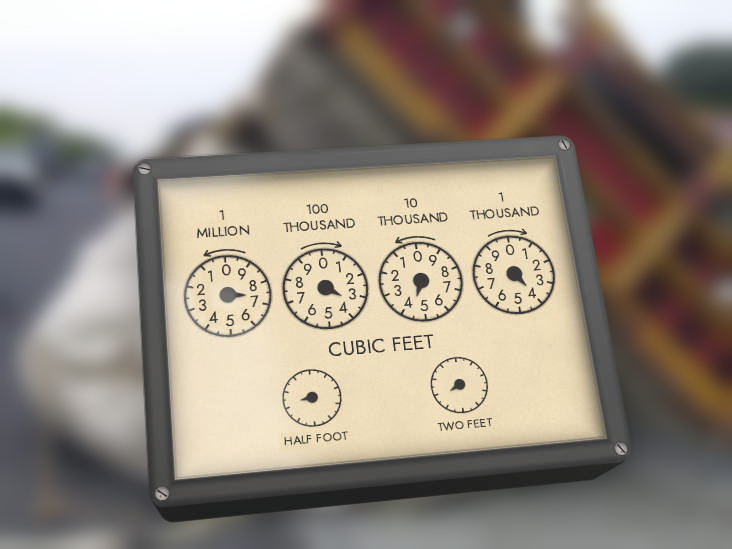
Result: 734400; ft³
